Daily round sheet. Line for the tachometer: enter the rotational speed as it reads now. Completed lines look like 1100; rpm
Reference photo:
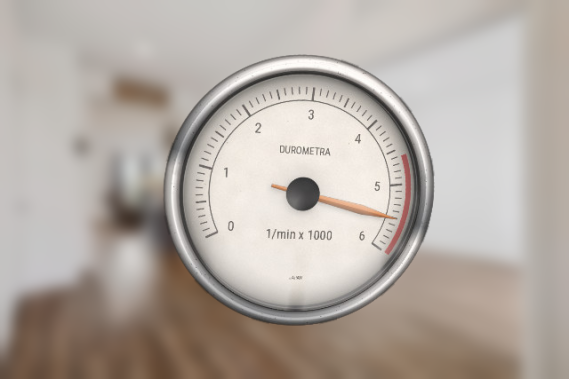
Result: 5500; rpm
